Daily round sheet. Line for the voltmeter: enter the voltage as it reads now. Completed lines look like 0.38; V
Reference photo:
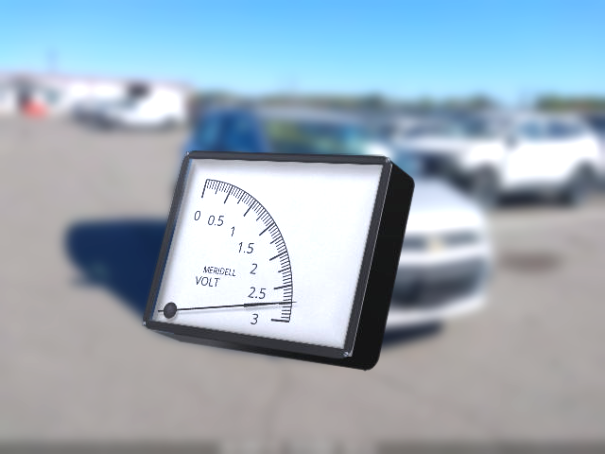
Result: 2.75; V
